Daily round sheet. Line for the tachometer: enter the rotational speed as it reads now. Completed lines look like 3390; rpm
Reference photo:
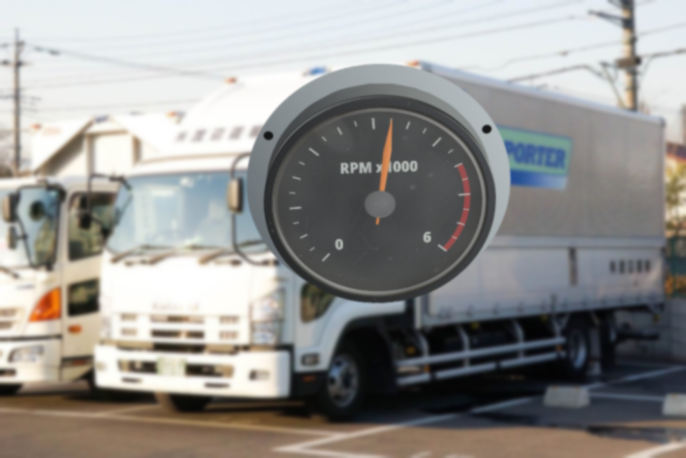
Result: 3250; rpm
